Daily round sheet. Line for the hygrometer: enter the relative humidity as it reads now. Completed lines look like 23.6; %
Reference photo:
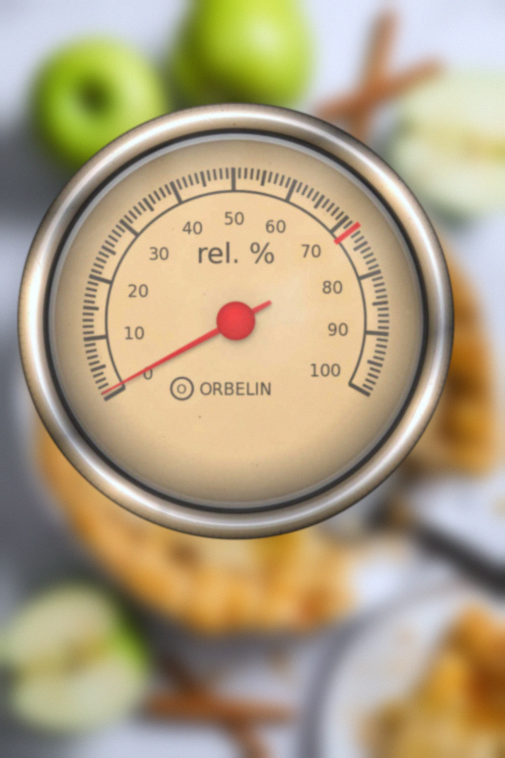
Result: 1; %
